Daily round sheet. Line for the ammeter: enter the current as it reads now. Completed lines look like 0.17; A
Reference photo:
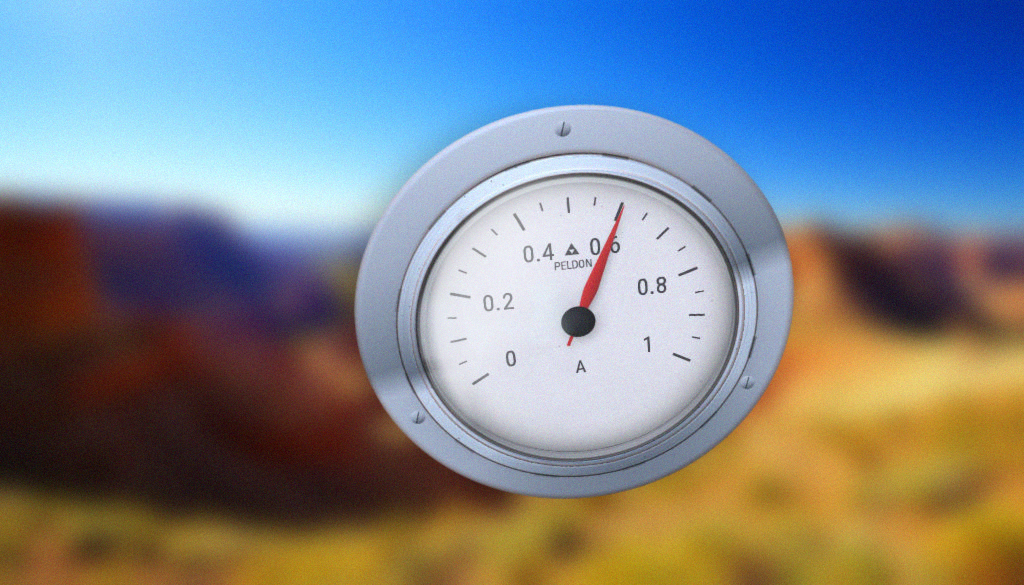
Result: 0.6; A
